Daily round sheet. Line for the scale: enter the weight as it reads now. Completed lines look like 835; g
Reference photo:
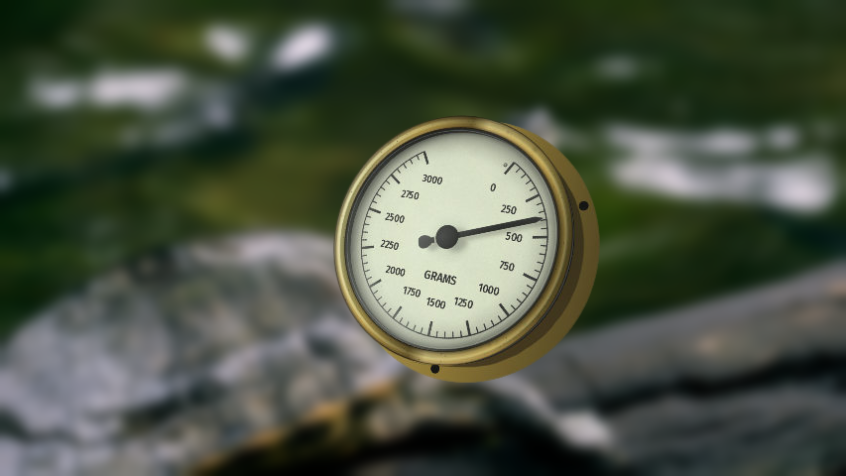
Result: 400; g
